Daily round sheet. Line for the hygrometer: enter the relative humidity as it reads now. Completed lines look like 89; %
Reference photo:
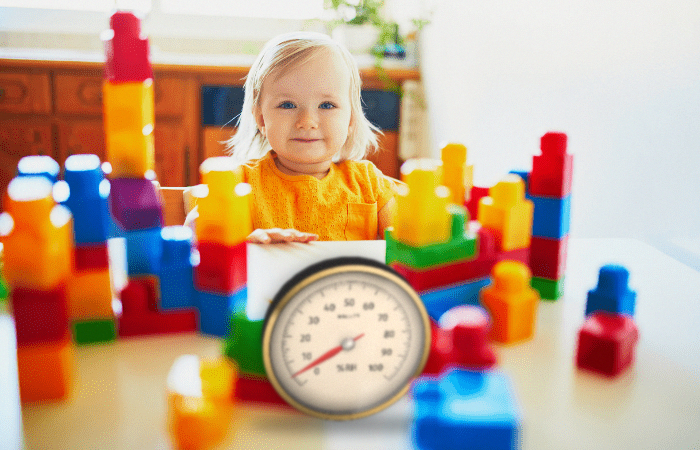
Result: 5; %
